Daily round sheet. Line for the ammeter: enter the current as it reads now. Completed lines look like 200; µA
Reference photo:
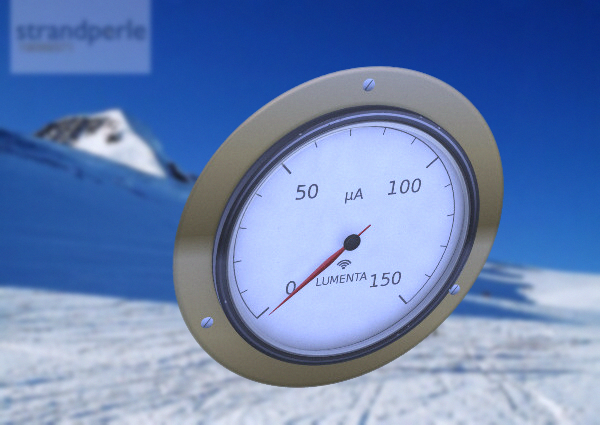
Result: 0; µA
